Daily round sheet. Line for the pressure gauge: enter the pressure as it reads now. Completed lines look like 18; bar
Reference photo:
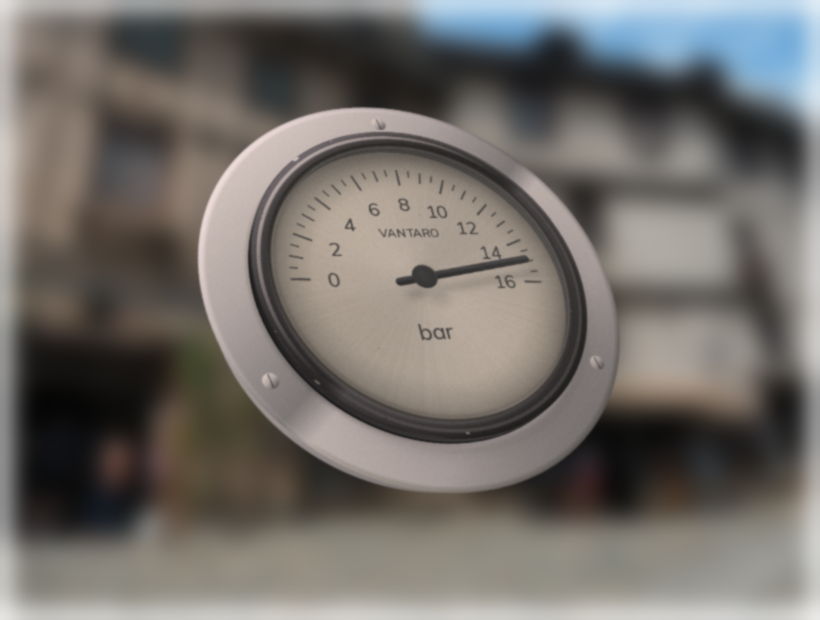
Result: 15; bar
